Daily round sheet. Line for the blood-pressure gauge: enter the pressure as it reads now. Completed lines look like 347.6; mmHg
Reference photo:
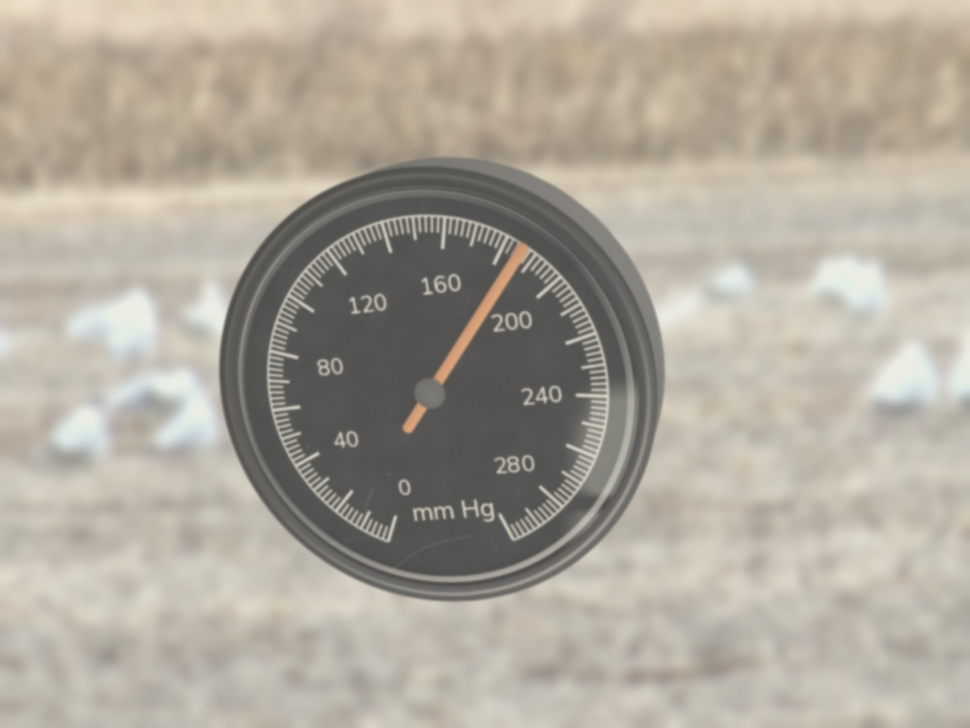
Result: 186; mmHg
